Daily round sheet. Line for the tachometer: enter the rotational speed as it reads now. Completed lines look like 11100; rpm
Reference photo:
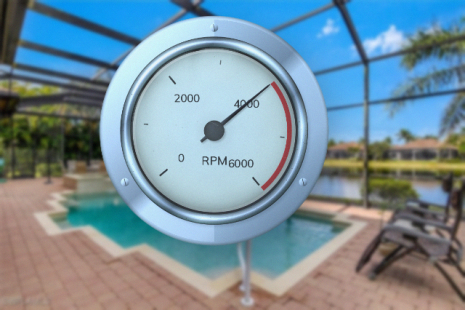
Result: 4000; rpm
